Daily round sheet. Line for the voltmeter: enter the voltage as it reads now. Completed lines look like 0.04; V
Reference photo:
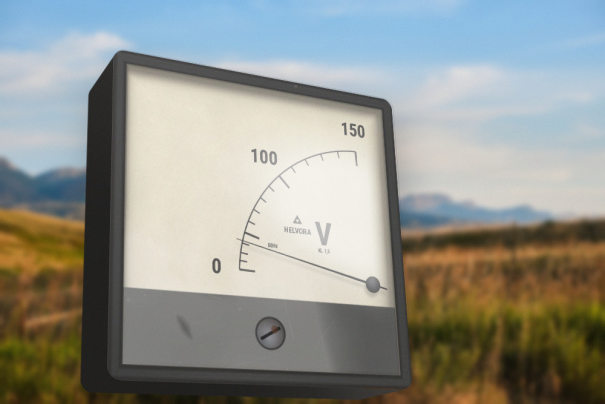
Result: 40; V
